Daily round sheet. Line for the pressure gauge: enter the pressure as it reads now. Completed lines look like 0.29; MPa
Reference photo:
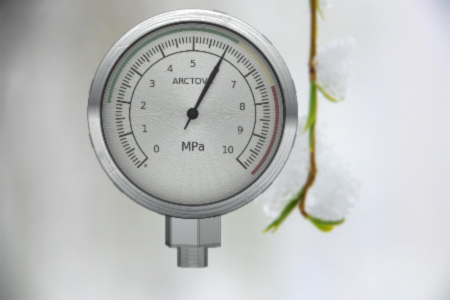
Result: 6; MPa
